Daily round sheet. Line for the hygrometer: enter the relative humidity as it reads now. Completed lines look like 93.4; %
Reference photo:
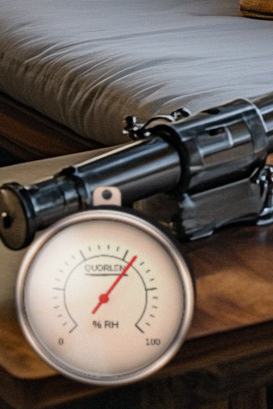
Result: 64; %
